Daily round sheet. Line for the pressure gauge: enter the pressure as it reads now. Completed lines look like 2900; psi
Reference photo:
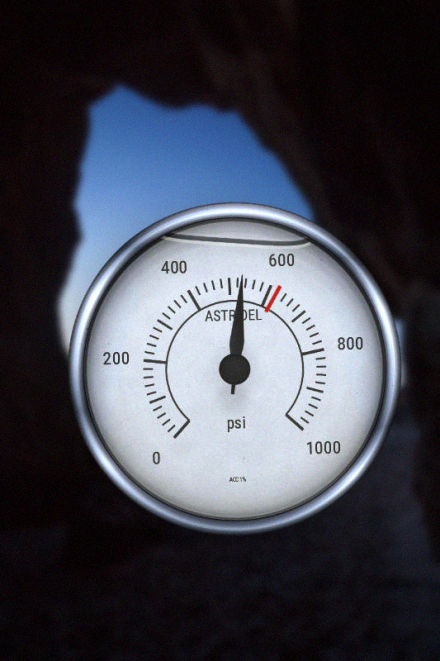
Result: 530; psi
